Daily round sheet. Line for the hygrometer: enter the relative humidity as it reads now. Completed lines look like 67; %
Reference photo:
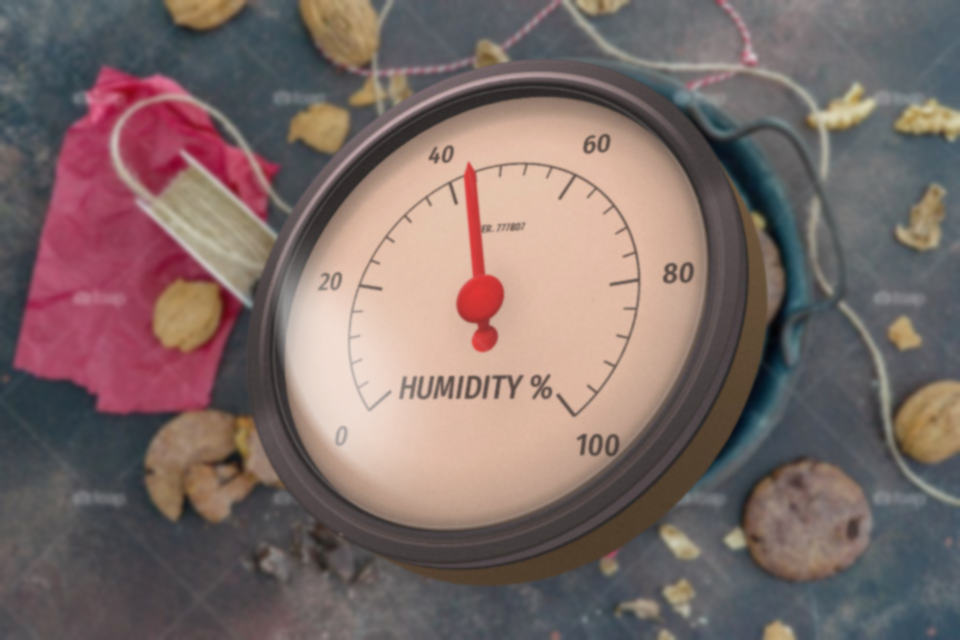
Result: 44; %
